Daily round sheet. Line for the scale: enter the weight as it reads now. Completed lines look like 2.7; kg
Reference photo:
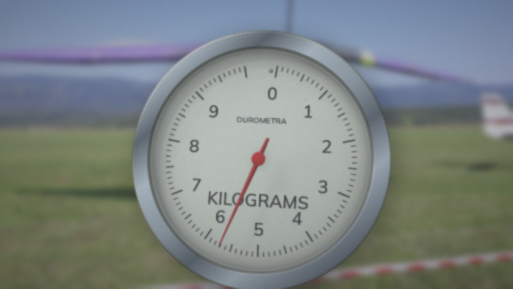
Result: 5.7; kg
